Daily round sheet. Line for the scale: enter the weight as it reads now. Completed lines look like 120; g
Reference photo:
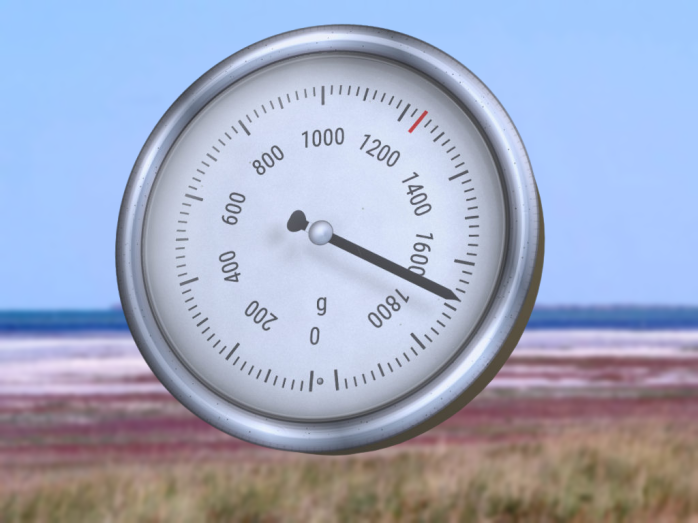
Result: 1680; g
